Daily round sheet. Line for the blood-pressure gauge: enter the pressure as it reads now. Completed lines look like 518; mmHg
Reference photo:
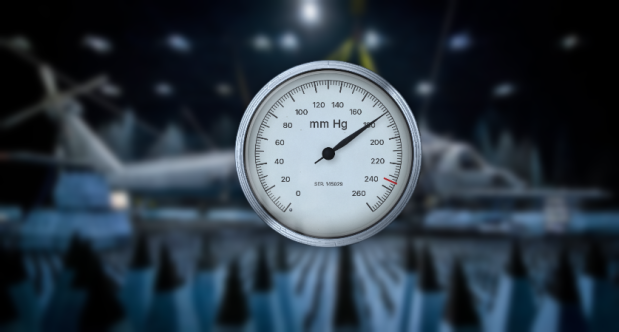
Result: 180; mmHg
